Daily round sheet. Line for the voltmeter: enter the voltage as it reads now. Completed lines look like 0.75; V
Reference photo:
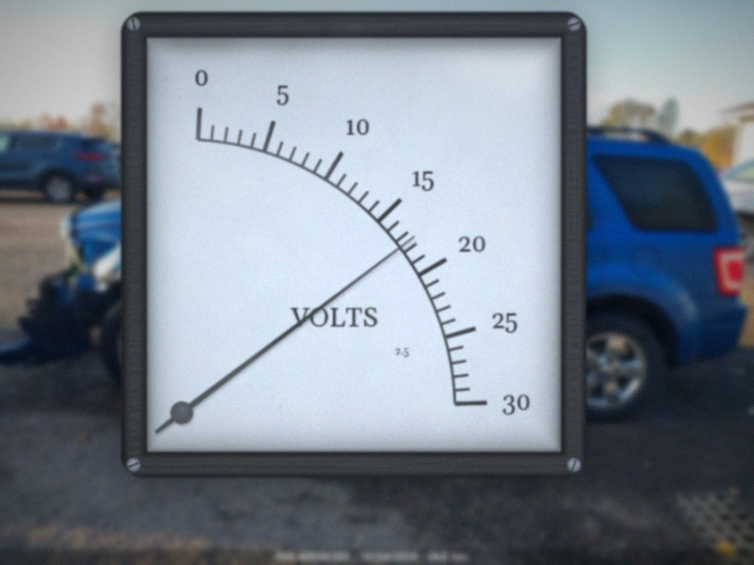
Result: 17.5; V
